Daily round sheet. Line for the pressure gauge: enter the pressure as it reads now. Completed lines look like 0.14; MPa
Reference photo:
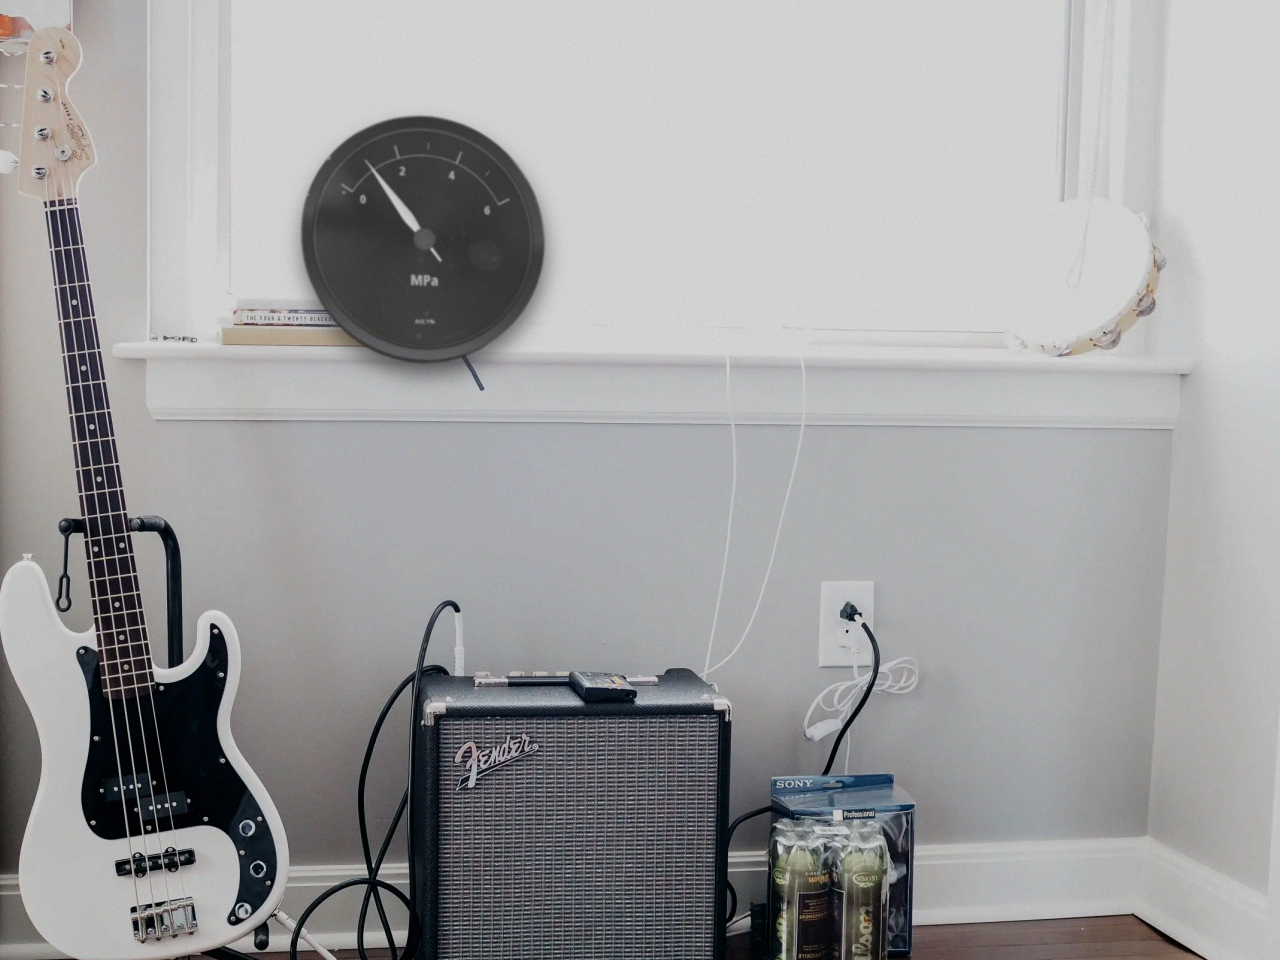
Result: 1; MPa
